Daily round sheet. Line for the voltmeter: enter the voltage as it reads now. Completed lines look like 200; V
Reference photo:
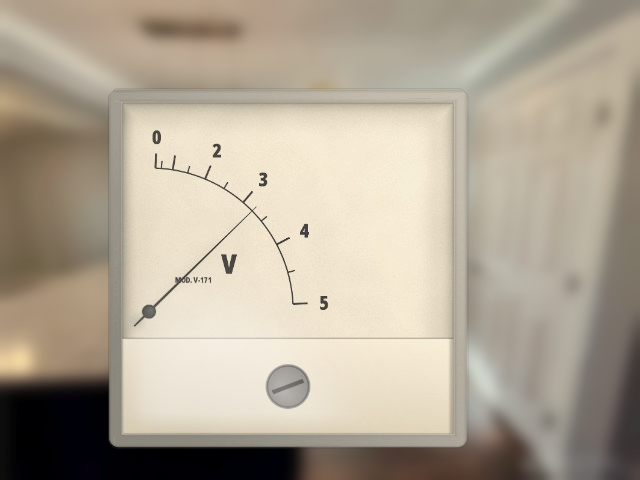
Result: 3.25; V
